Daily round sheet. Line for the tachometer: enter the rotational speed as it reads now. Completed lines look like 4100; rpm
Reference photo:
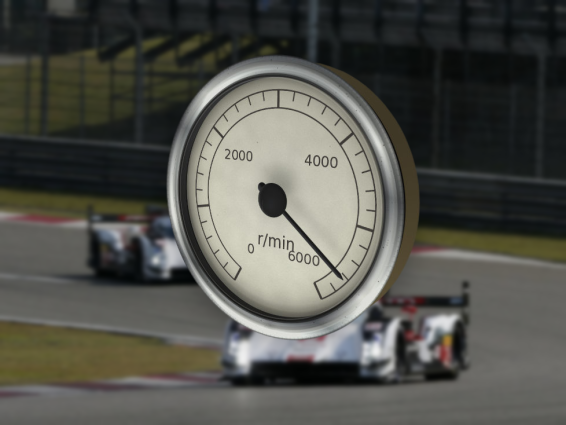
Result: 5600; rpm
